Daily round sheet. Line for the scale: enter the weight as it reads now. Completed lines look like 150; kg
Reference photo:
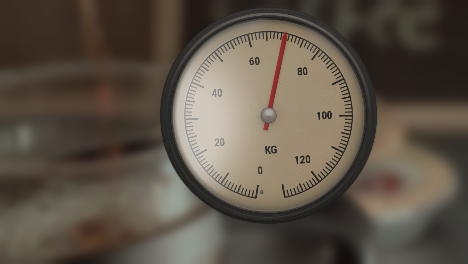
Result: 70; kg
